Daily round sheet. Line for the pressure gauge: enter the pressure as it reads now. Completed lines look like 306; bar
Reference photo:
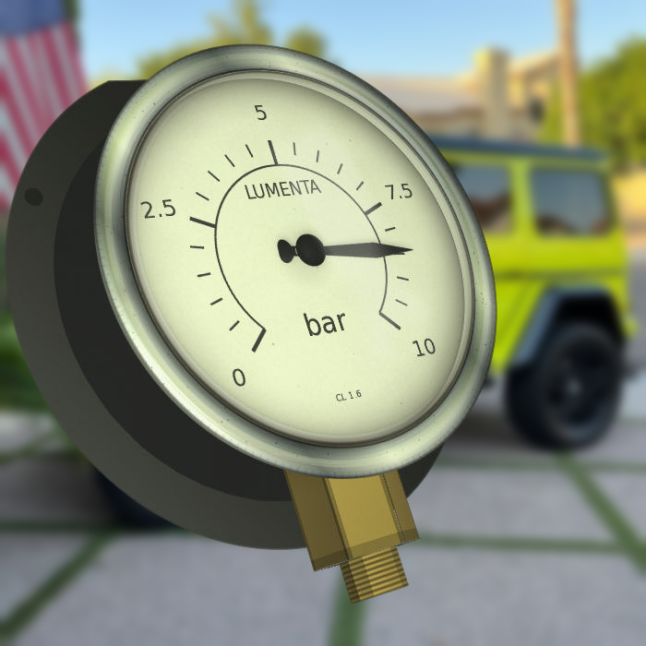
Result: 8.5; bar
